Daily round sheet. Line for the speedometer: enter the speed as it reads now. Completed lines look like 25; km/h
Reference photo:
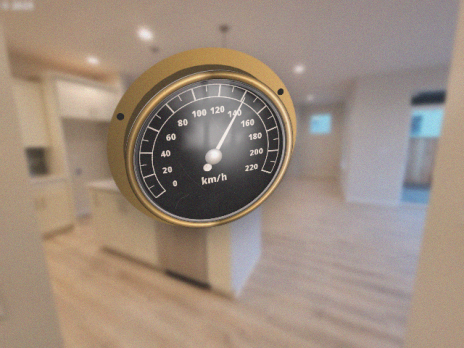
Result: 140; km/h
